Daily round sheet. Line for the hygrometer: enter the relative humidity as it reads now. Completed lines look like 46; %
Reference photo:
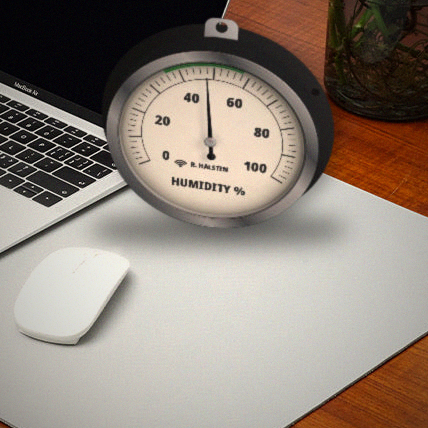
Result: 48; %
